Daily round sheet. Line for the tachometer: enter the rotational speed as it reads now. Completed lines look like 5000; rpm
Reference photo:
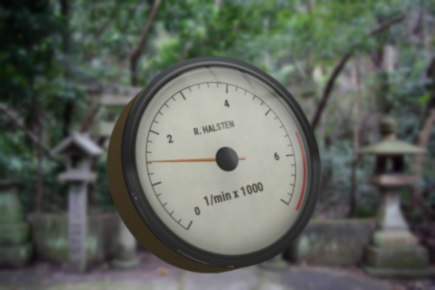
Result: 1400; rpm
